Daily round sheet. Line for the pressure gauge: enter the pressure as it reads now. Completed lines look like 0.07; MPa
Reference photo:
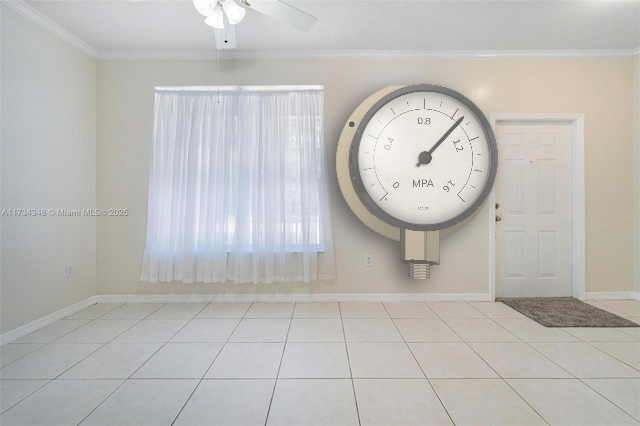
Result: 1.05; MPa
